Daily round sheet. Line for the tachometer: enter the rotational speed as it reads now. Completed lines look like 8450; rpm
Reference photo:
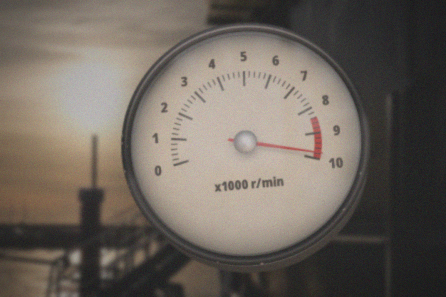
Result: 9800; rpm
